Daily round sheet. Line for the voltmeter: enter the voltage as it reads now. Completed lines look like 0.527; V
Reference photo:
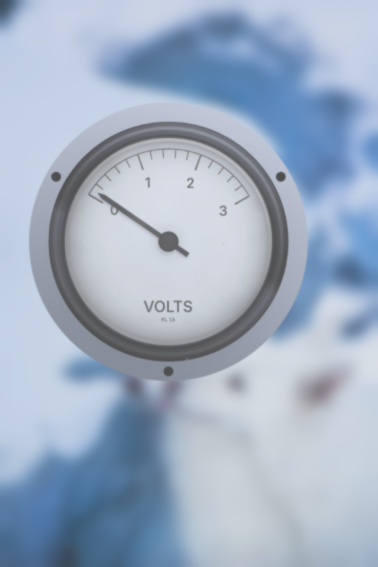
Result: 0.1; V
